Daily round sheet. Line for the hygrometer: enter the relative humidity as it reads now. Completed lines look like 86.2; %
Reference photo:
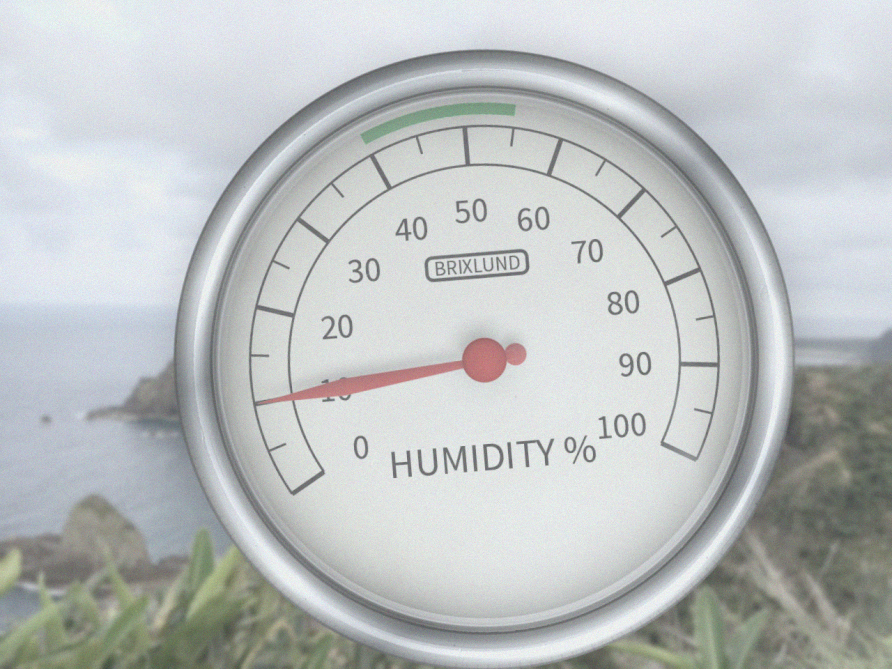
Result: 10; %
